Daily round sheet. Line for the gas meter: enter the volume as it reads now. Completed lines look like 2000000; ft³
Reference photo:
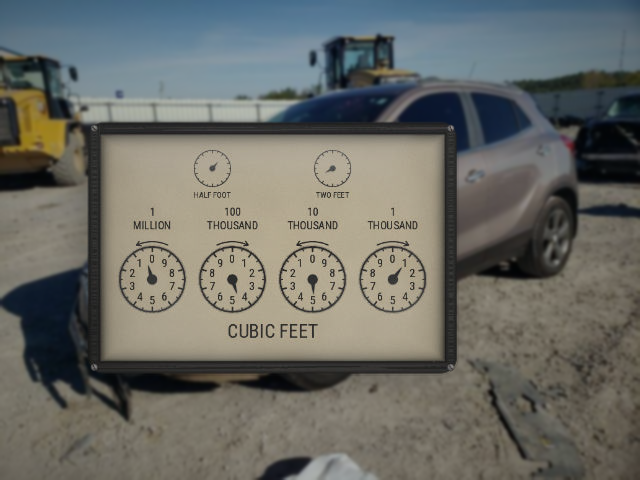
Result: 45100; ft³
